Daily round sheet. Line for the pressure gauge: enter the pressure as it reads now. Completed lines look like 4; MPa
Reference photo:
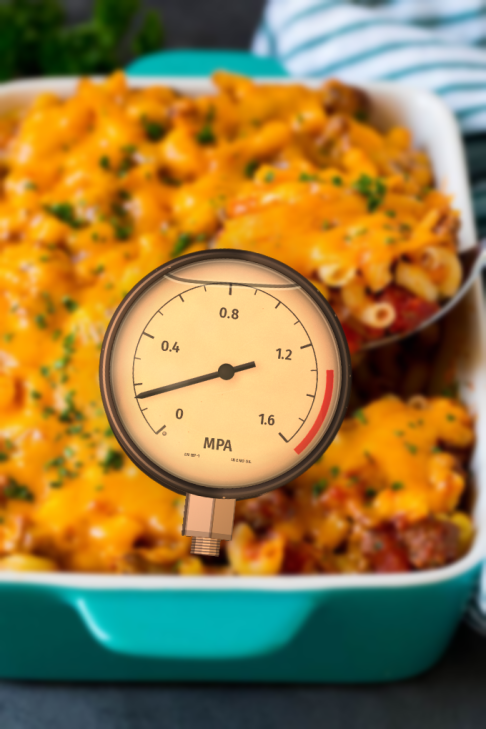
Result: 0.15; MPa
